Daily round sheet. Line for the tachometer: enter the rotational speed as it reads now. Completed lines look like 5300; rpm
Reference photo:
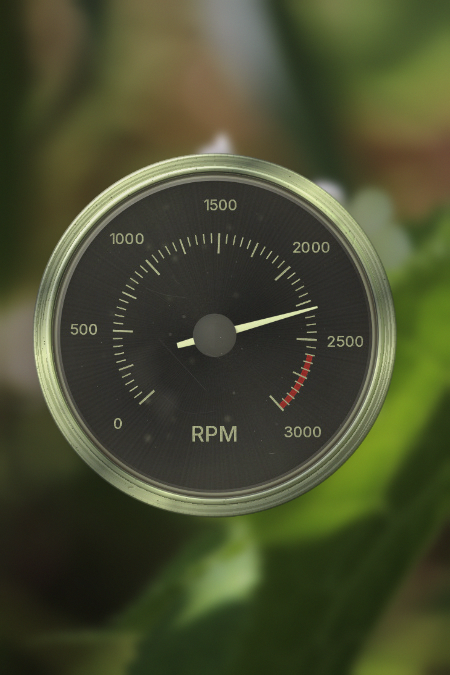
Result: 2300; rpm
